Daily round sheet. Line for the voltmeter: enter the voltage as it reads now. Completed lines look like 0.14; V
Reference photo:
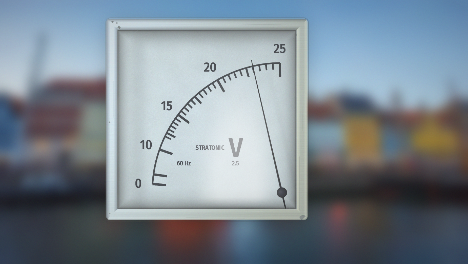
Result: 23; V
